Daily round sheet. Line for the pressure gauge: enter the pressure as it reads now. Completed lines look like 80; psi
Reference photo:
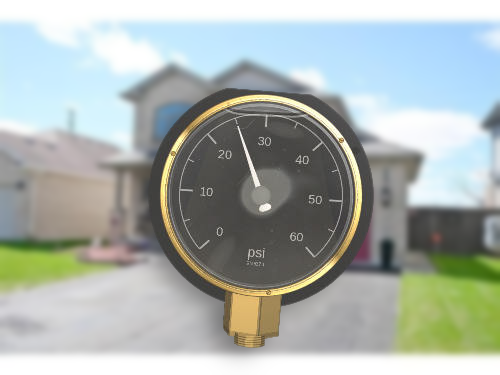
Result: 25; psi
